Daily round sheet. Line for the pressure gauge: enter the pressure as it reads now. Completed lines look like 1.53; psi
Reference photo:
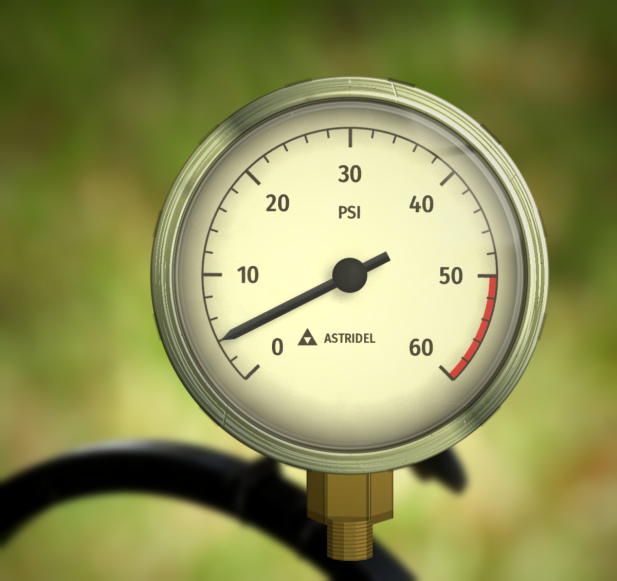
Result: 4; psi
